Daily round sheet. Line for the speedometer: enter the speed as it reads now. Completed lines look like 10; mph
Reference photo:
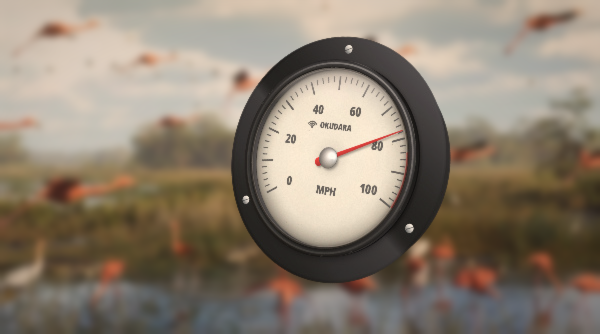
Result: 78; mph
